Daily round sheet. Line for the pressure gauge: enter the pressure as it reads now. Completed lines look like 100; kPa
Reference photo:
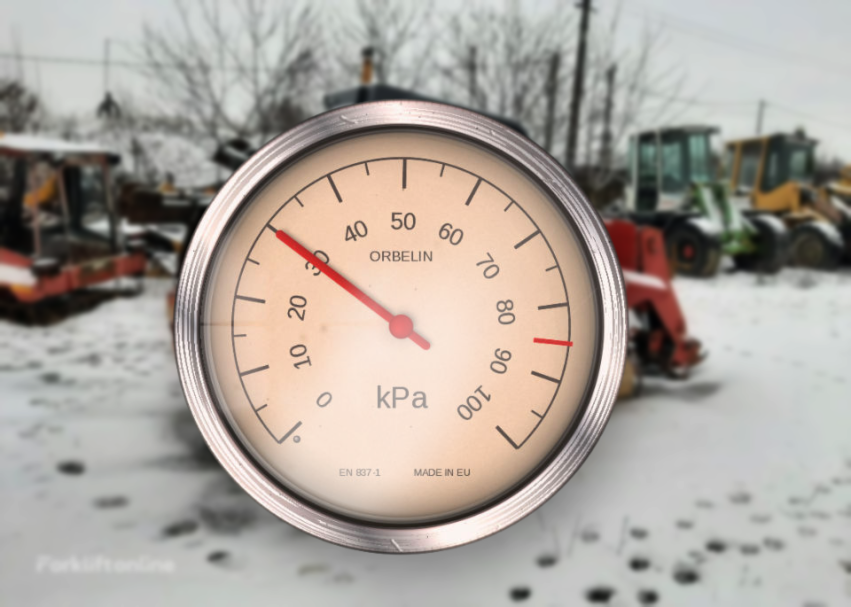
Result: 30; kPa
